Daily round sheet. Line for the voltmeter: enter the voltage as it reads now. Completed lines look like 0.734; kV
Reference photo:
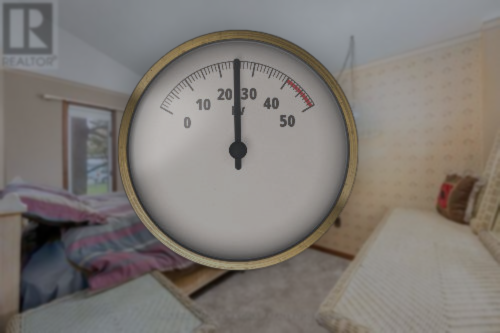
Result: 25; kV
